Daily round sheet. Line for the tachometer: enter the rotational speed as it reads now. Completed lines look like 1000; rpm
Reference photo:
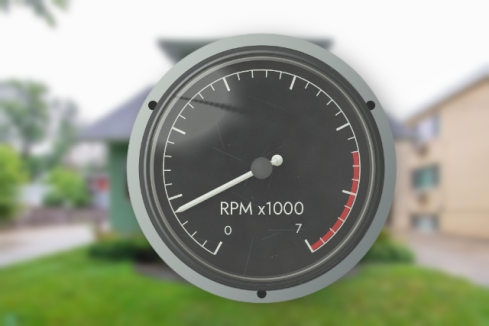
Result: 800; rpm
